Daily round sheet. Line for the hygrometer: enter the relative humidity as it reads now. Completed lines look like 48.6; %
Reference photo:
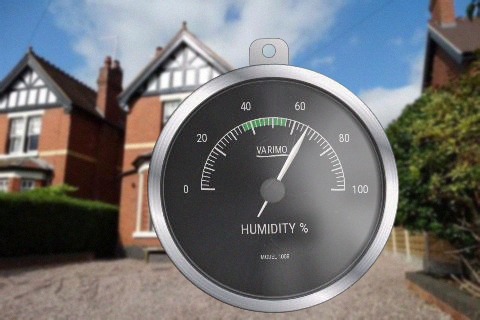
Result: 66; %
